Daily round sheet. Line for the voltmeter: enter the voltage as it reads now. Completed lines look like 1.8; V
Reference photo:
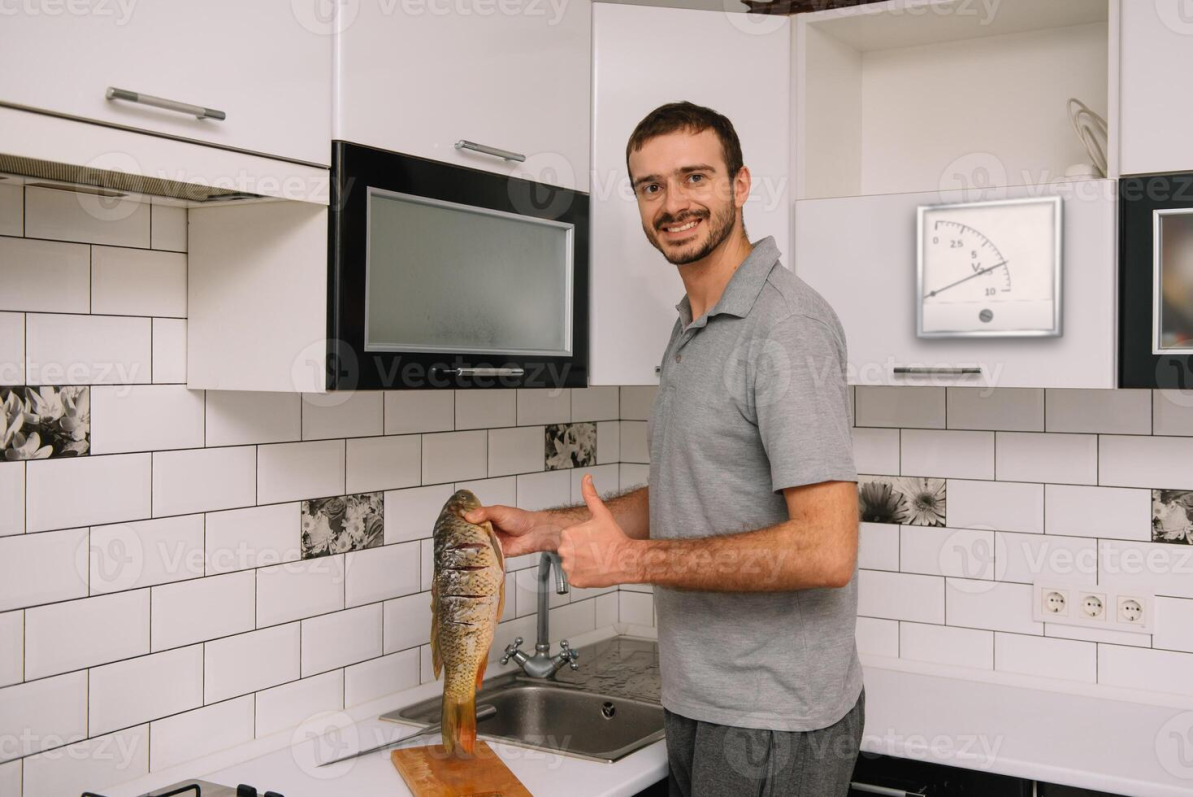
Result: 7.5; V
